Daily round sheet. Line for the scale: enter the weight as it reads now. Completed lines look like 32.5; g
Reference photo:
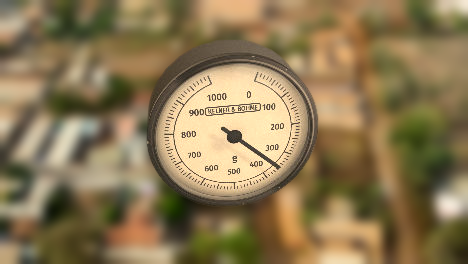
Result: 350; g
